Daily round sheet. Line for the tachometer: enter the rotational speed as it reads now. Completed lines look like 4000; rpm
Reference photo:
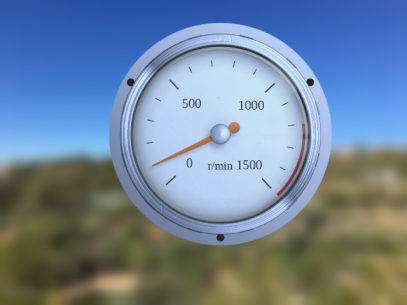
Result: 100; rpm
